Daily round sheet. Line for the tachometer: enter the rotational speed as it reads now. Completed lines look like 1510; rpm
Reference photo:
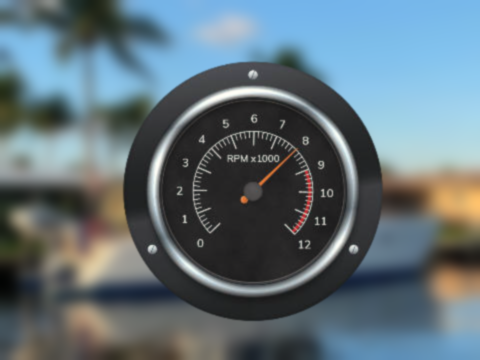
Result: 8000; rpm
